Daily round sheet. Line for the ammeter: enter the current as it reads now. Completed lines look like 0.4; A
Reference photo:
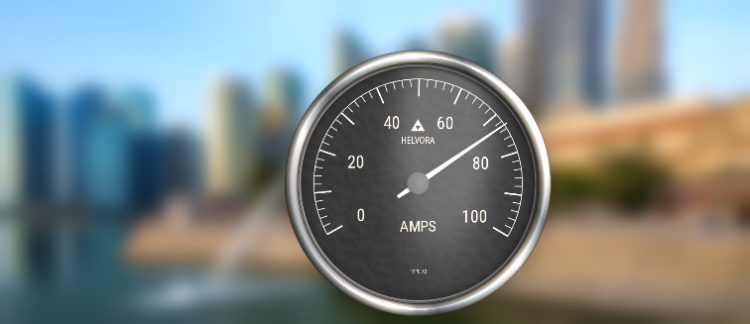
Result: 73; A
